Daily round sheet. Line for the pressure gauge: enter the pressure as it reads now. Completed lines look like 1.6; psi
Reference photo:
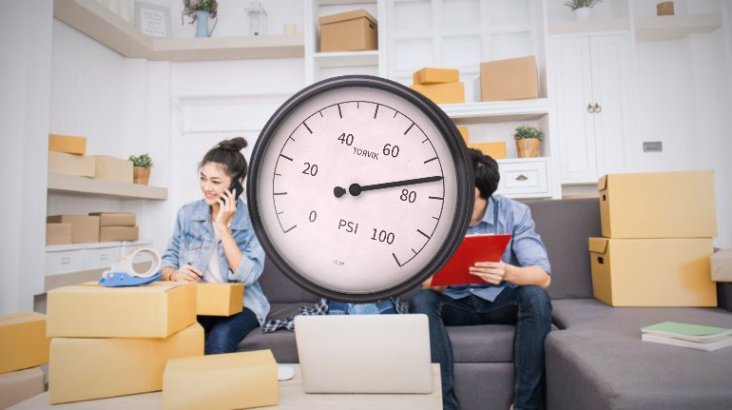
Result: 75; psi
